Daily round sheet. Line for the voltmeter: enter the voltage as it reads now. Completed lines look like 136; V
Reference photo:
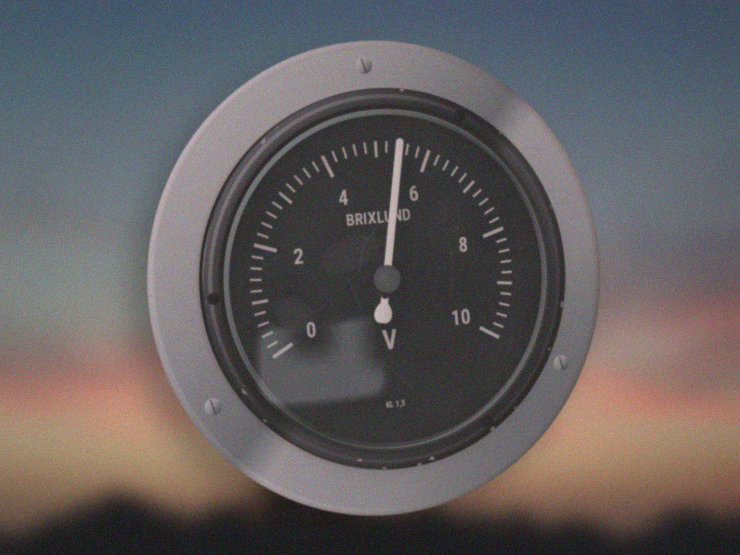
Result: 5.4; V
